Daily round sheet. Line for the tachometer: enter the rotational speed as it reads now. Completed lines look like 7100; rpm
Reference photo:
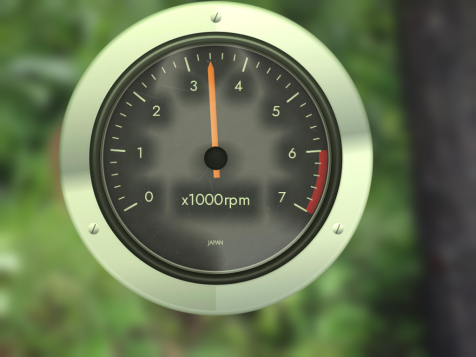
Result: 3400; rpm
